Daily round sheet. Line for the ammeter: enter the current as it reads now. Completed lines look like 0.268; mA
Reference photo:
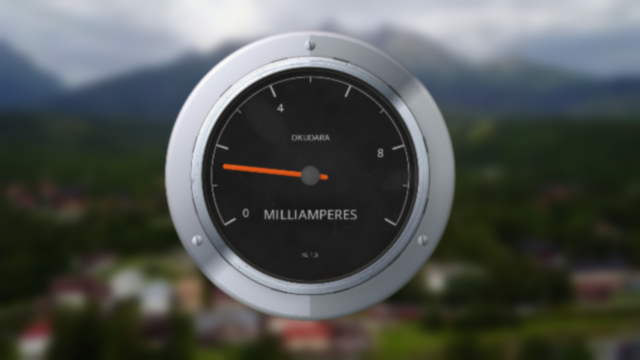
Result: 1.5; mA
